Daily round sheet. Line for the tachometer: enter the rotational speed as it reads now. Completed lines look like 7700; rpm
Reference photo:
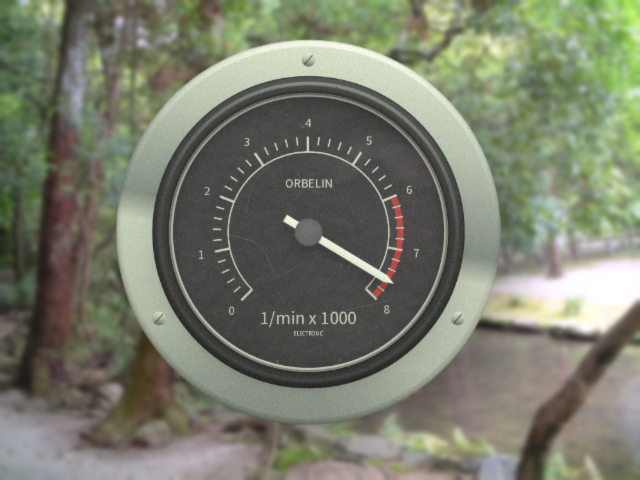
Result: 7600; rpm
